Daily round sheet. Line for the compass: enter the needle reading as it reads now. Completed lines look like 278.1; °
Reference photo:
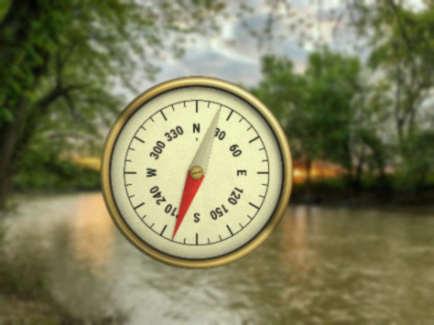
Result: 200; °
